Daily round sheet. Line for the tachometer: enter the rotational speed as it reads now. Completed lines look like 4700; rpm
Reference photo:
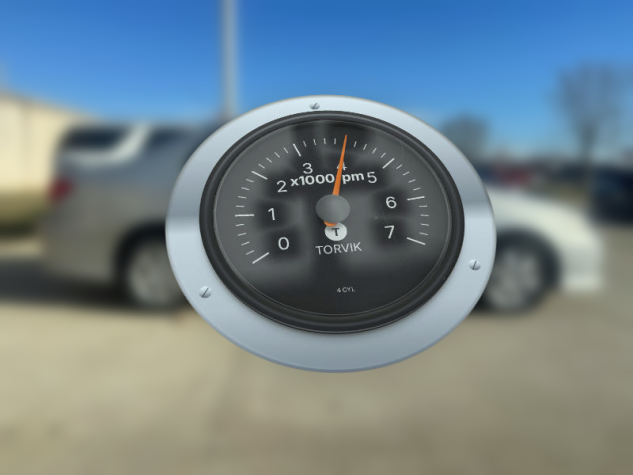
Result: 4000; rpm
